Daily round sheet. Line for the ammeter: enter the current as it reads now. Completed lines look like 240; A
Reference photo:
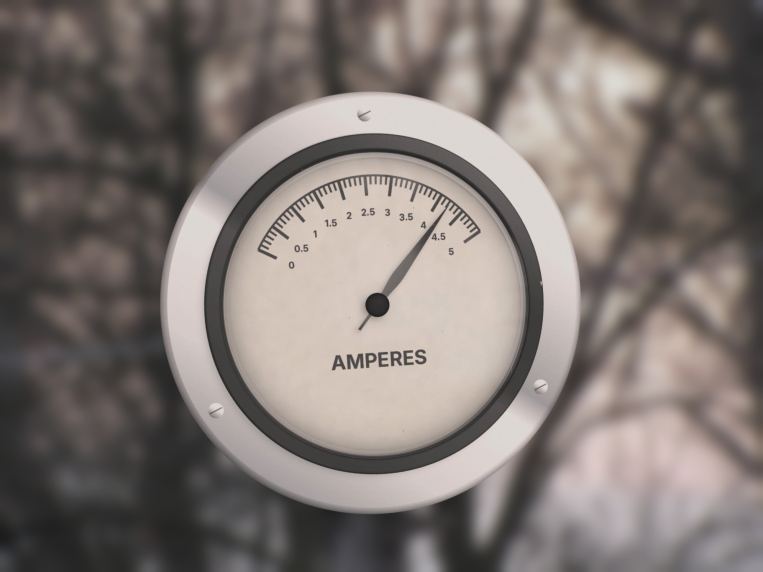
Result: 4.2; A
